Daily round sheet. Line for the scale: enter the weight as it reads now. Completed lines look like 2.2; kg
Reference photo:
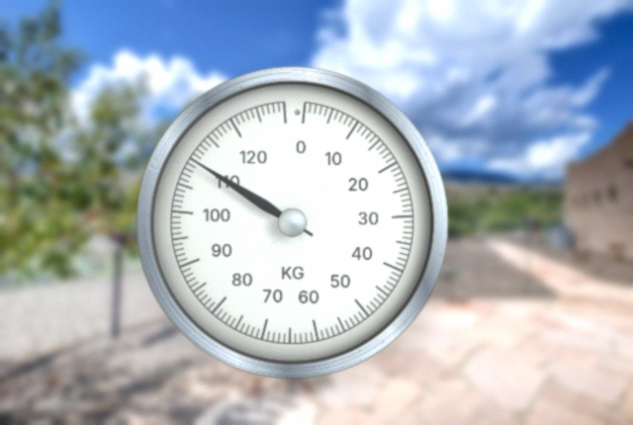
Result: 110; kg
